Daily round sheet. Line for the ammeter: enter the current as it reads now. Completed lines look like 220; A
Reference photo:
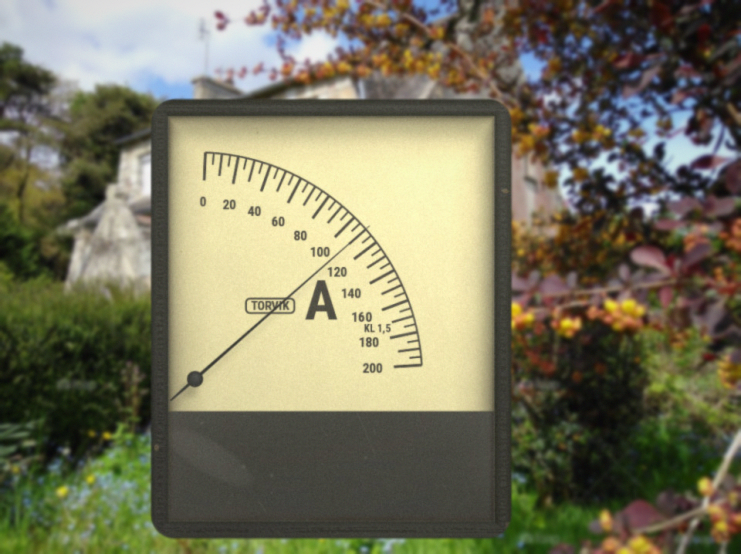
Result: 110; A
